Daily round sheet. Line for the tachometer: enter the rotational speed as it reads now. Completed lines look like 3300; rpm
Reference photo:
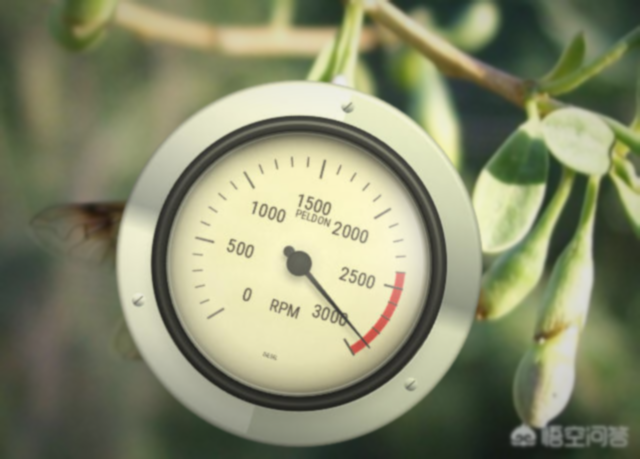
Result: 2900; rpm
